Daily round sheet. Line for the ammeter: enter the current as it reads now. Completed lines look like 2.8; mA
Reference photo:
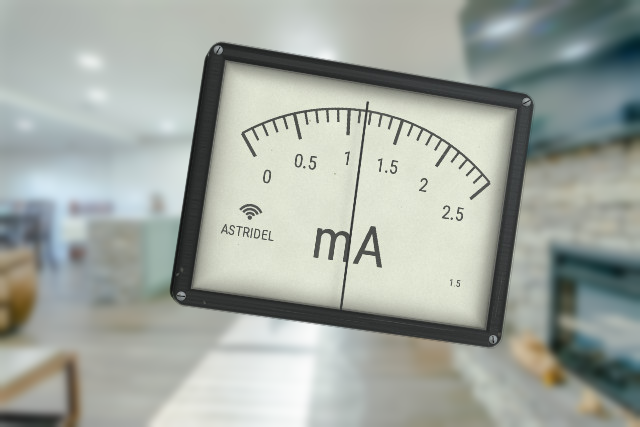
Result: 1.15; mA
